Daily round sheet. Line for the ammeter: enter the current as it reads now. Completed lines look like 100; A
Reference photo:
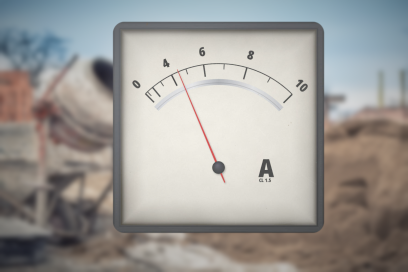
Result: 4.5; A
